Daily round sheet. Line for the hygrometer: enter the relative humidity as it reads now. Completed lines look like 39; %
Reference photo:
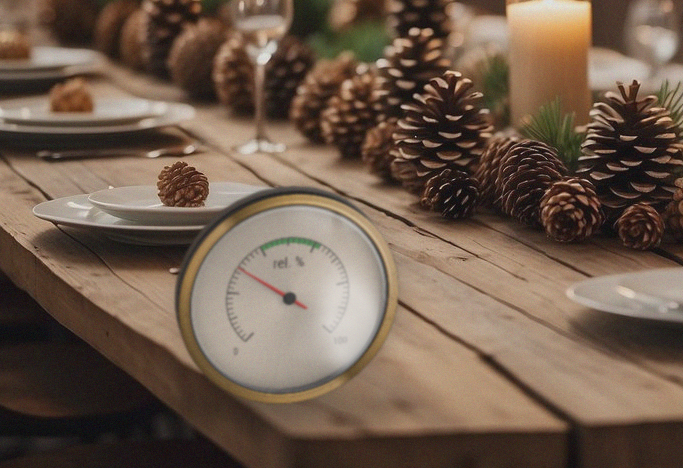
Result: 30; %
